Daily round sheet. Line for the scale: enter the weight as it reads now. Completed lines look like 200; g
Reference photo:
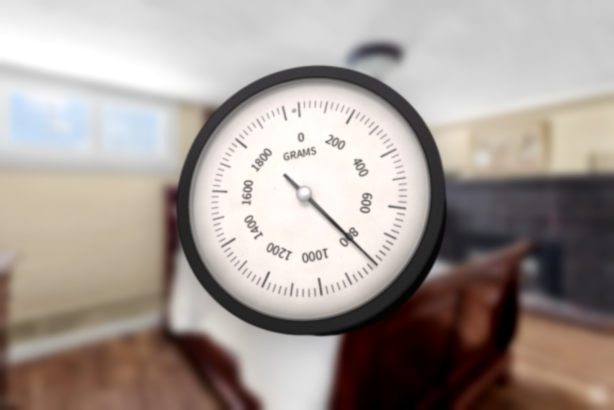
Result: 800; g
